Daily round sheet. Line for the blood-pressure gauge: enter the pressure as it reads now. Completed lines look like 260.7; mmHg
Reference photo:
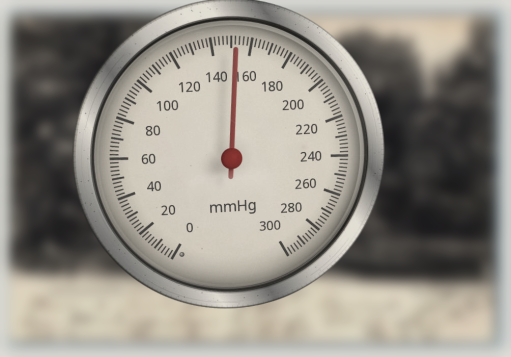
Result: 152; mmHg
